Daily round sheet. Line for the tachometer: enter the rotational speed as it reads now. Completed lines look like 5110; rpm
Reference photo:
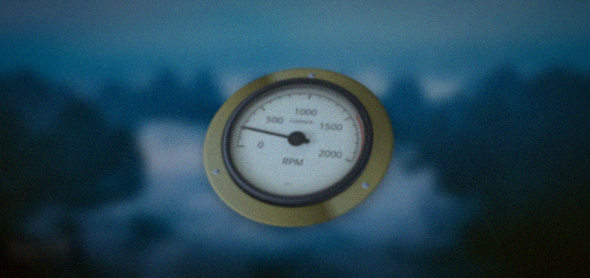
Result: 200; rpm
